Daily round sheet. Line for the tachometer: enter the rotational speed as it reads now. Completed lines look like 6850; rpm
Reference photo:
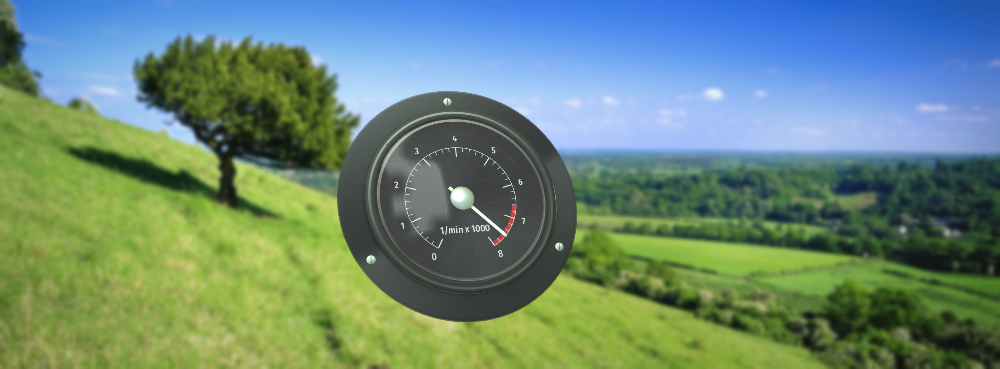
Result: 7600; rpm
